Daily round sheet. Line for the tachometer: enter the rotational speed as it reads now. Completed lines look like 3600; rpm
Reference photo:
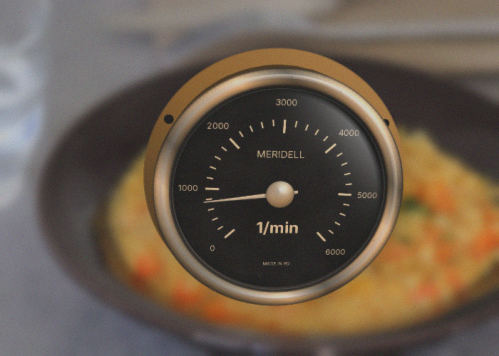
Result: 800; rpm
